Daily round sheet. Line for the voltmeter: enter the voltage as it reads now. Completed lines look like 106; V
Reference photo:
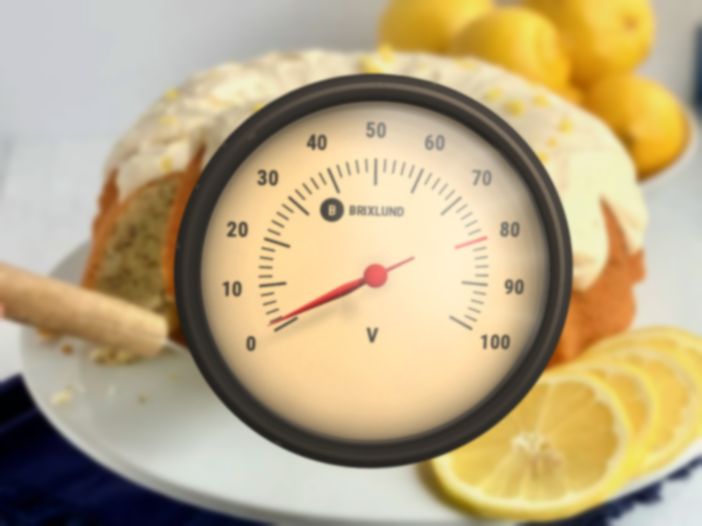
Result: 2; V
